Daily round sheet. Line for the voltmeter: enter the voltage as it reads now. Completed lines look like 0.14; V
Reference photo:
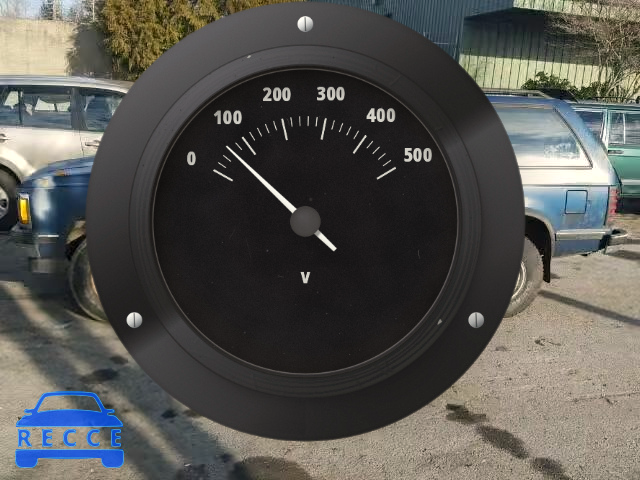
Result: 60; V
